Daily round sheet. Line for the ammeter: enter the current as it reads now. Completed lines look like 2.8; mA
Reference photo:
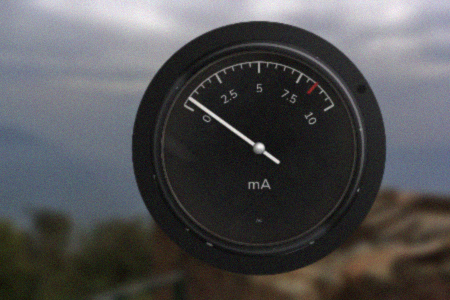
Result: 0.5; mA
